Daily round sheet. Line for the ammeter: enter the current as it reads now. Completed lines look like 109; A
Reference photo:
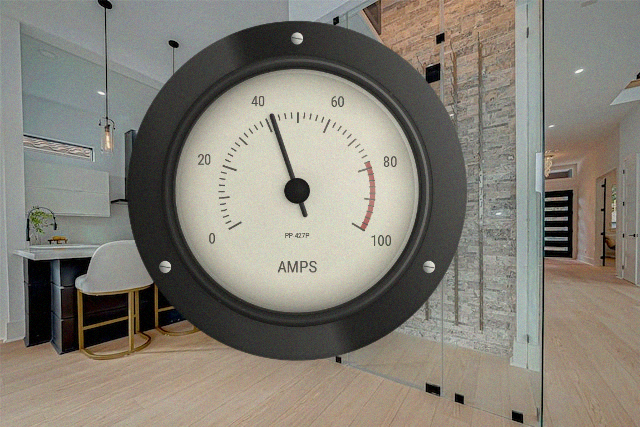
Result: 42; A
